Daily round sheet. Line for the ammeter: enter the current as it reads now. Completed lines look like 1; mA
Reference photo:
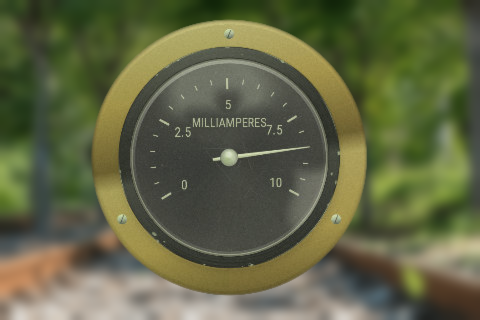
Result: 8.5; mA
